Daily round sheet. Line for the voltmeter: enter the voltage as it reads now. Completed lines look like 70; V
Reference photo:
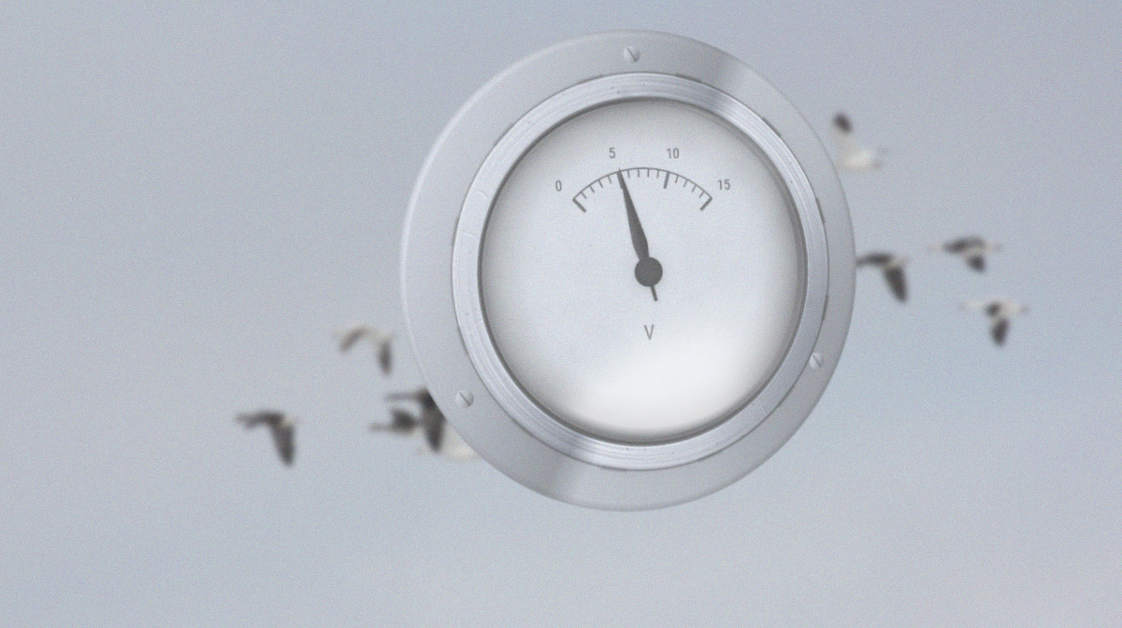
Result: 5; V
